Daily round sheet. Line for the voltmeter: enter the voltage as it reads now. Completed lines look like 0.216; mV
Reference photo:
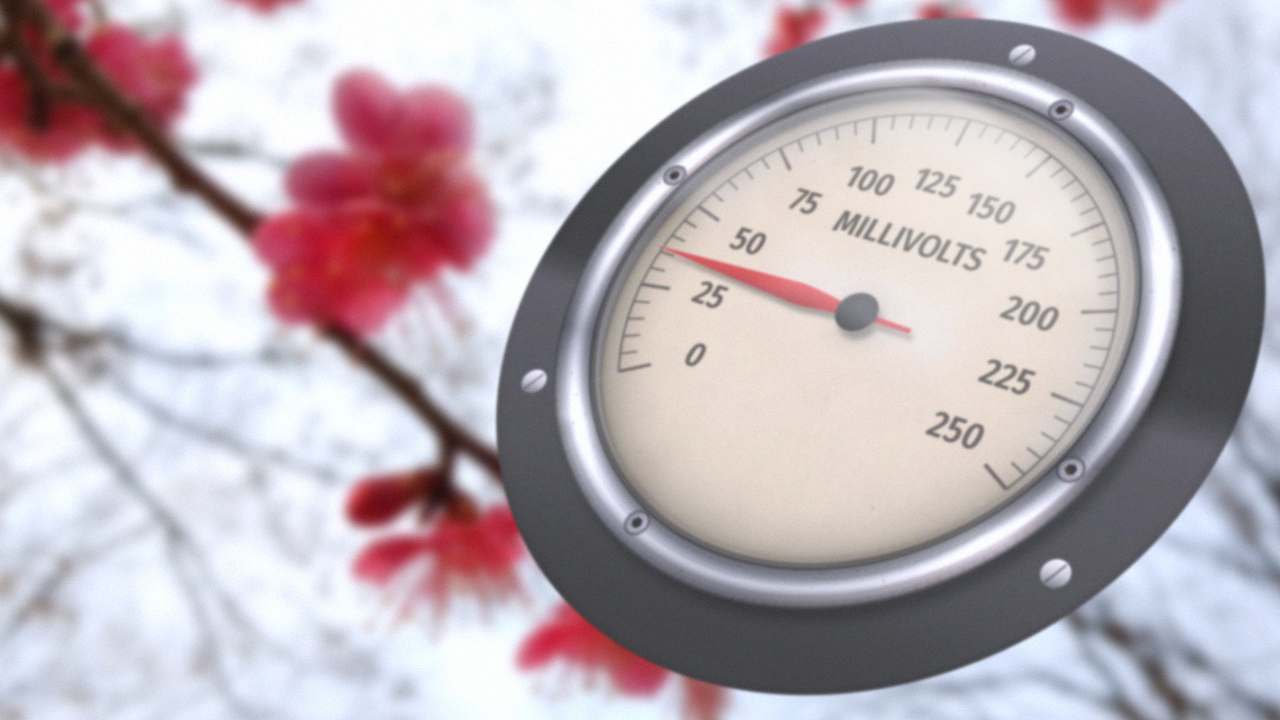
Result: 35; mV
